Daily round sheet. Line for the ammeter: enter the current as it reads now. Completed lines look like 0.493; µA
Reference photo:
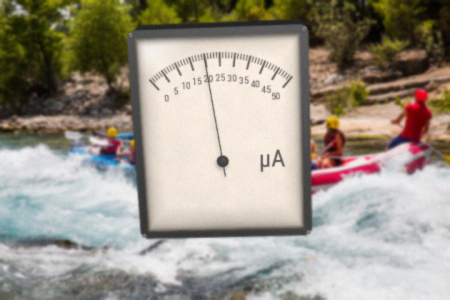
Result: 20; µA
